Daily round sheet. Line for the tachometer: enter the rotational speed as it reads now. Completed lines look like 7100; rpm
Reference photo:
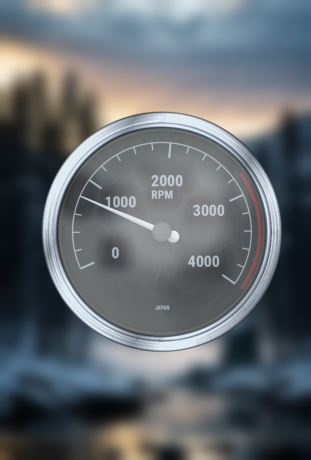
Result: 800; rpm
